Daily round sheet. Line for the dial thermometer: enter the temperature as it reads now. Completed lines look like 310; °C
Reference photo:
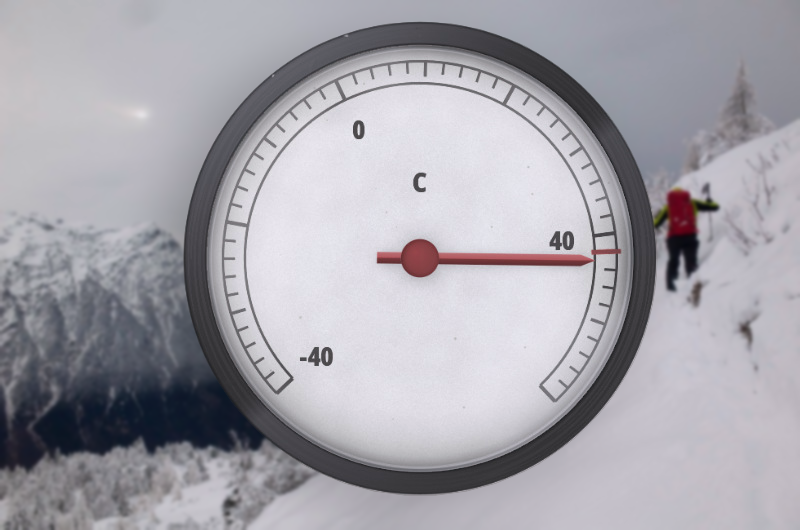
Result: 43; °C
